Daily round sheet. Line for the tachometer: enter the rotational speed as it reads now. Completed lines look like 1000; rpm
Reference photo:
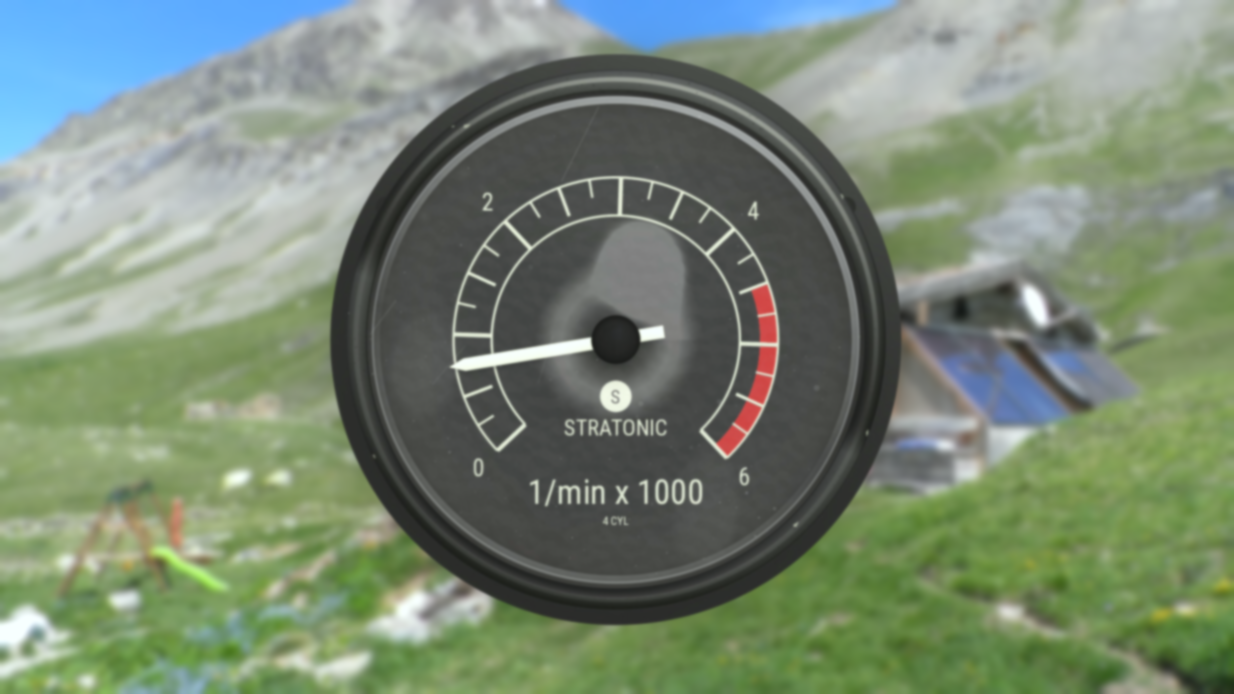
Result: 750; rpm
